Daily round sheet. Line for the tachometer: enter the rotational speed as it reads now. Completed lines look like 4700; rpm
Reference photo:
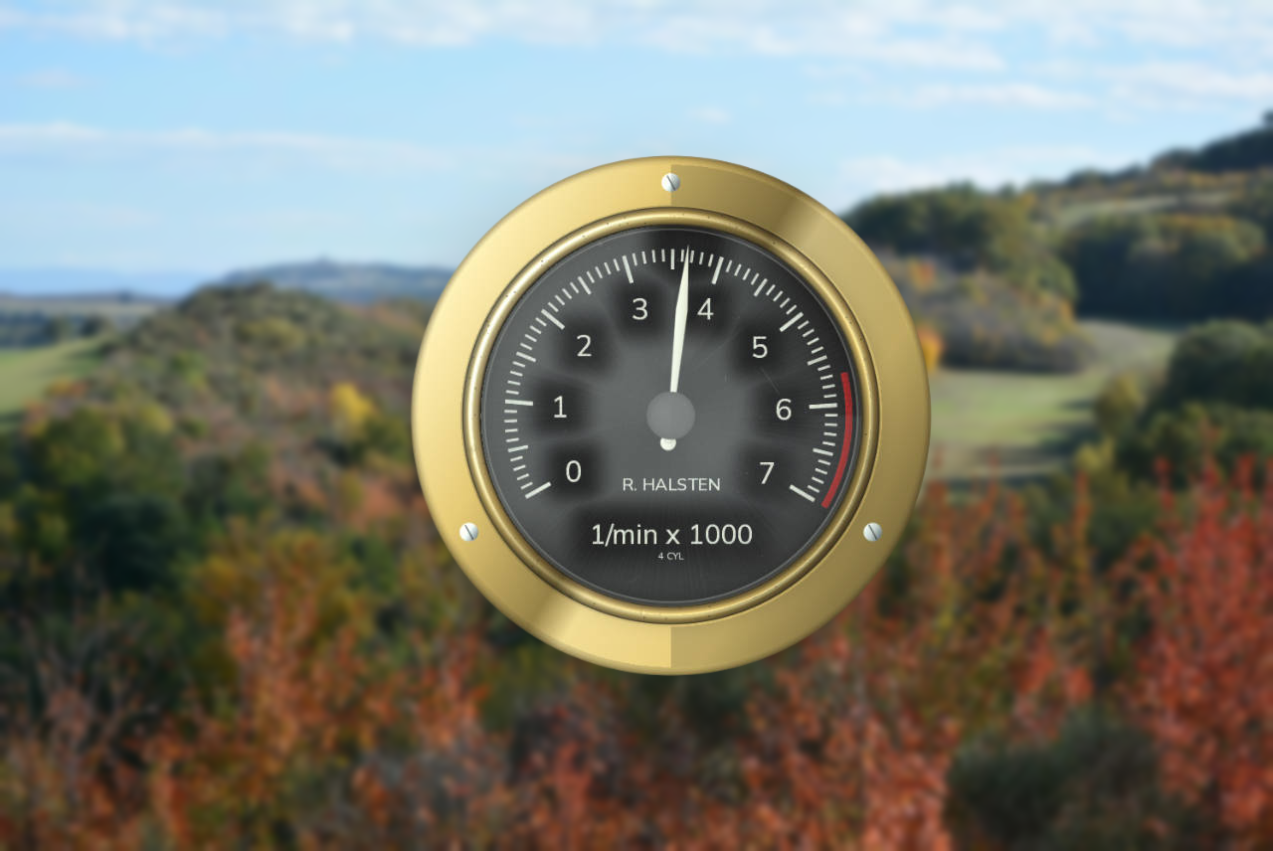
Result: 3650; rpm
